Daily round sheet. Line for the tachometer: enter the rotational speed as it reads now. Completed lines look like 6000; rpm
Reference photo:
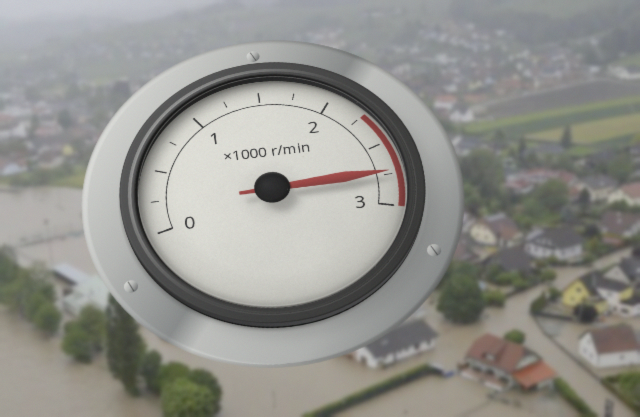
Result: 2750; rpm
